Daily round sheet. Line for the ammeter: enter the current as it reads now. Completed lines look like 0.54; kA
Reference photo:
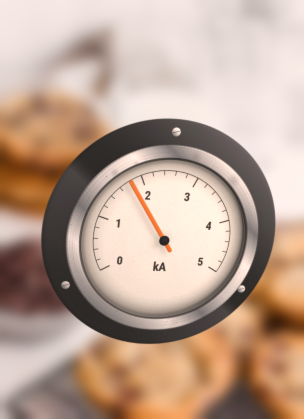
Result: 1.8; kA
